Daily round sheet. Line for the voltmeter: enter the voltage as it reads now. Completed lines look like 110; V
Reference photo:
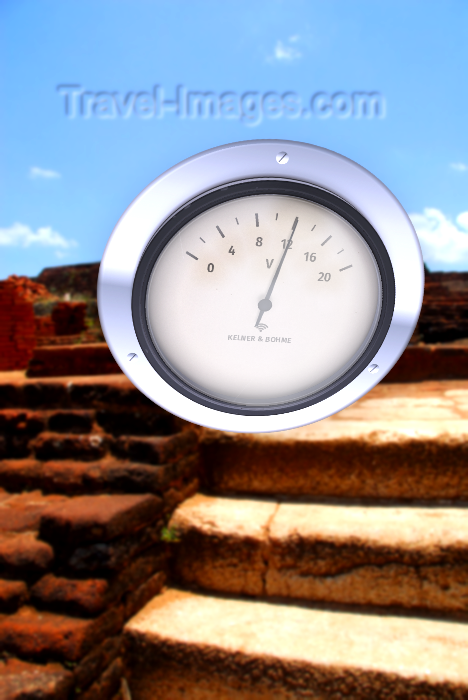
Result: 12; V
